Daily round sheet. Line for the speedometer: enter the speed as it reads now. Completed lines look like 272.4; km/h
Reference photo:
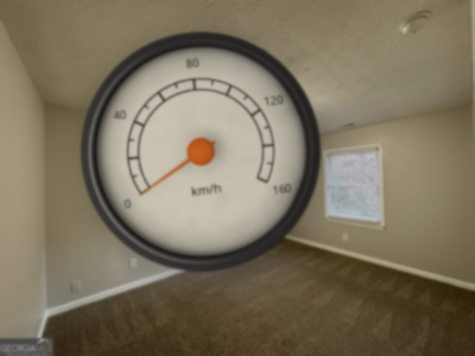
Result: 0; km/h
